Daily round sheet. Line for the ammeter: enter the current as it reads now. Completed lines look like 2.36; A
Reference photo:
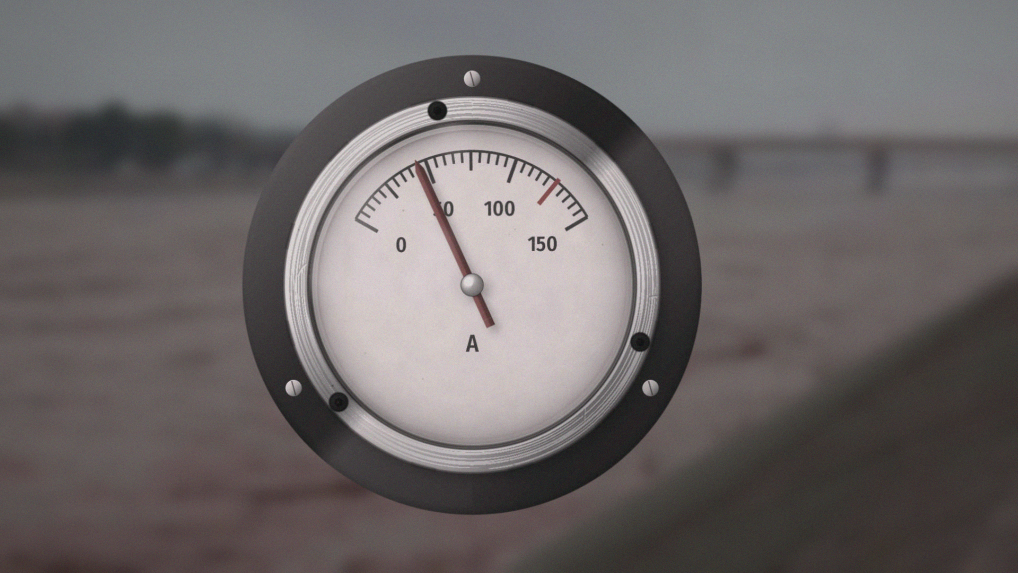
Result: 45; A
